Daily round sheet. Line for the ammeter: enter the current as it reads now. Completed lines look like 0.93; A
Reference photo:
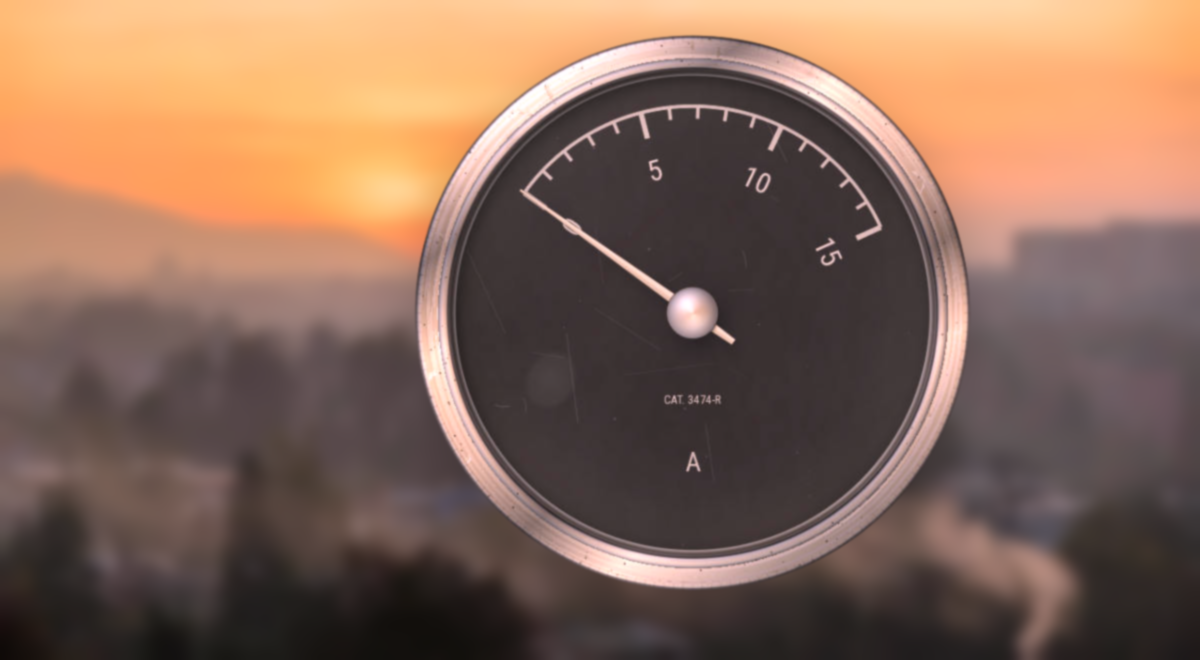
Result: 0; A
